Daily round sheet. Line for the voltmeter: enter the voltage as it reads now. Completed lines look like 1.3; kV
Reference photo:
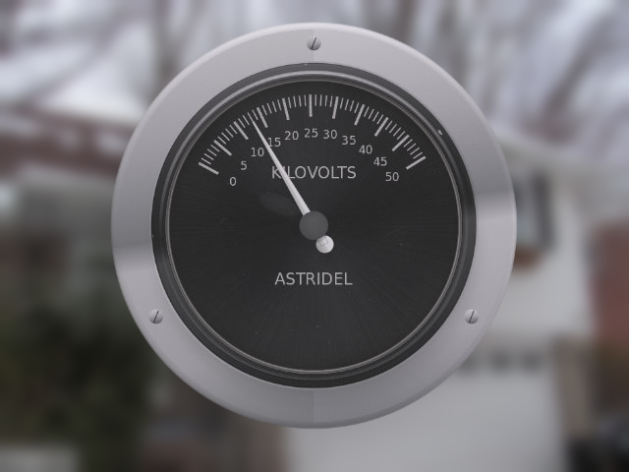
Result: 13; kV
